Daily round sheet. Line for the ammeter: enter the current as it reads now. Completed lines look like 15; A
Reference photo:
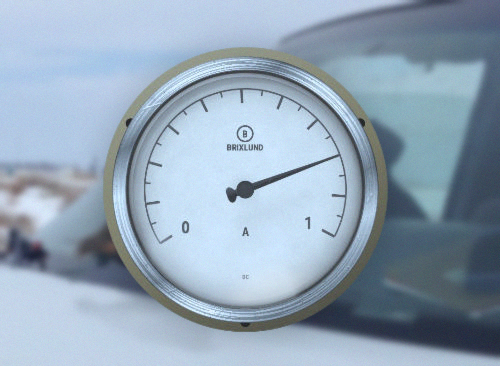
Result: 0.8; A
